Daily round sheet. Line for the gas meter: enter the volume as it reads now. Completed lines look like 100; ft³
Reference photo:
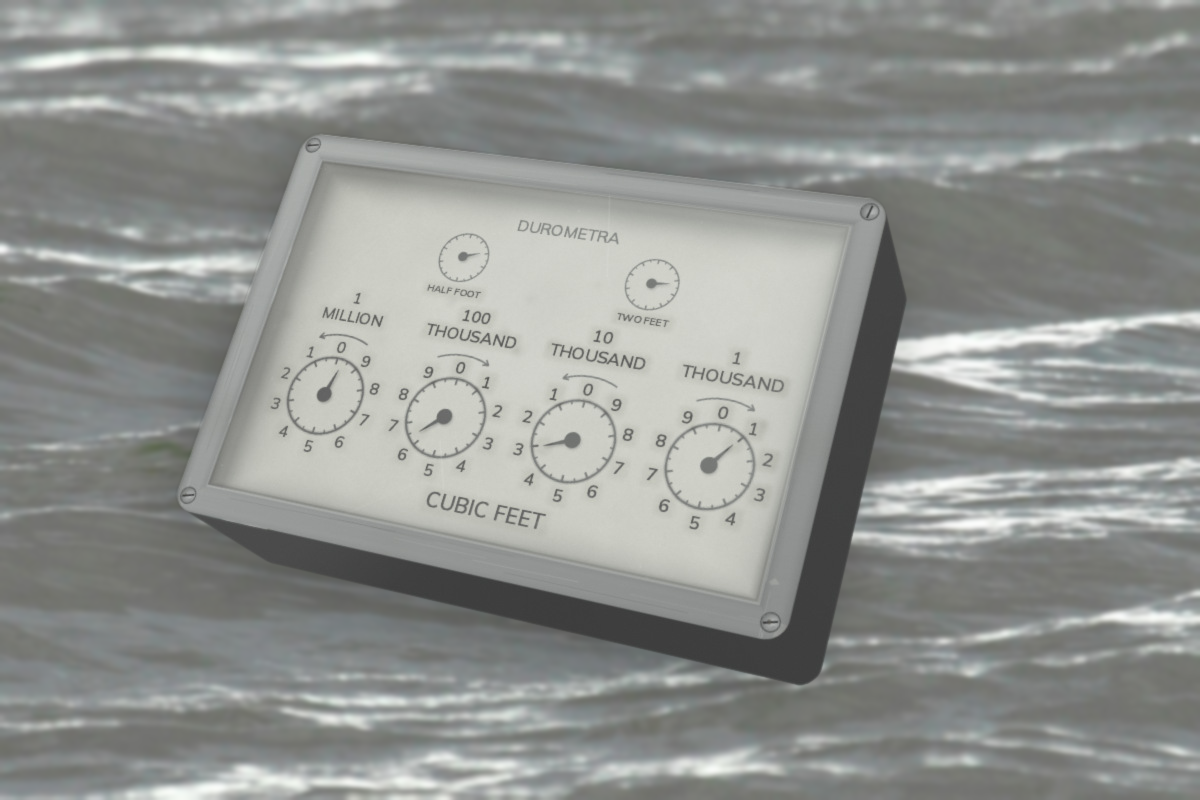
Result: 963100; ft³
